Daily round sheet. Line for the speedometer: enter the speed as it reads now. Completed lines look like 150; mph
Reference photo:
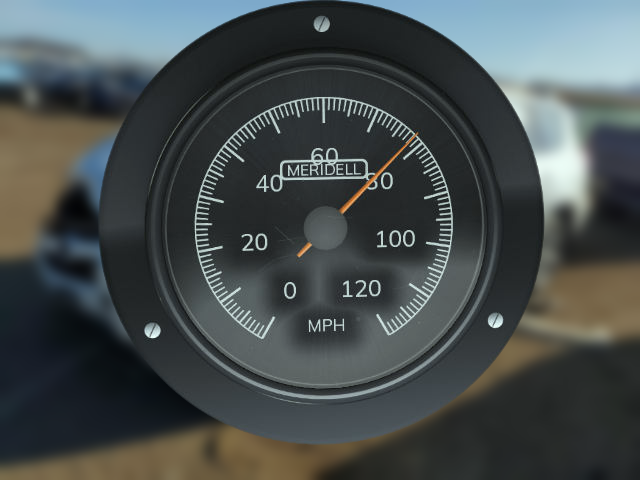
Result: 78; mph
